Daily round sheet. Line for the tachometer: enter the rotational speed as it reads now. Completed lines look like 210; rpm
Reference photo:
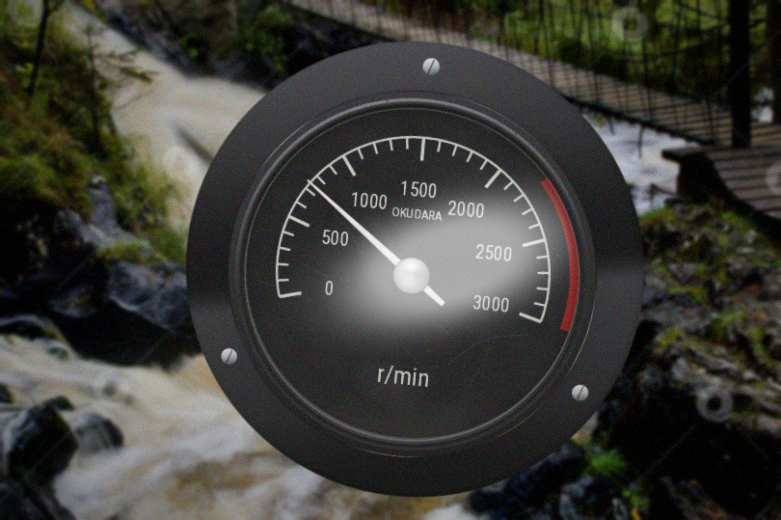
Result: 750; rpm
